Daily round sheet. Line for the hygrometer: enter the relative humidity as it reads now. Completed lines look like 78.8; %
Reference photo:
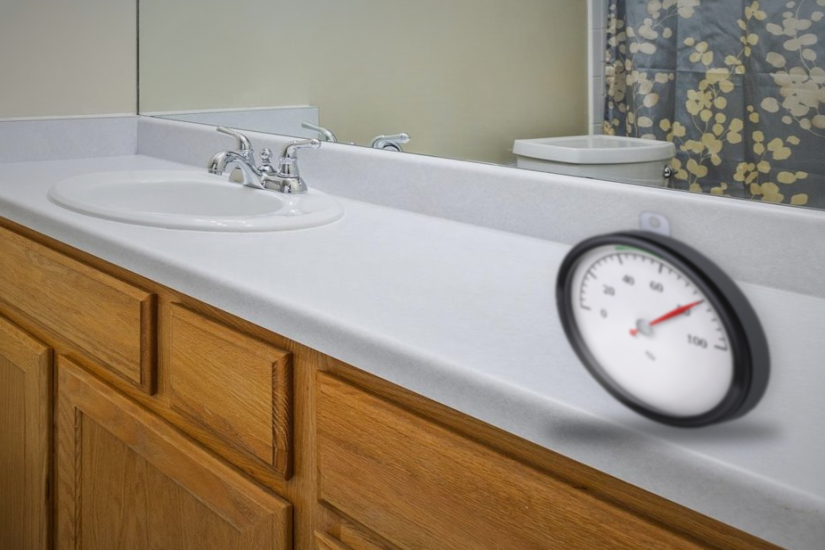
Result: 80; %
